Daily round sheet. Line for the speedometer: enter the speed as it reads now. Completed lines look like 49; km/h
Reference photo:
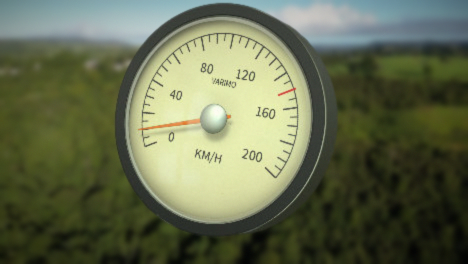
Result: 10; km/h
